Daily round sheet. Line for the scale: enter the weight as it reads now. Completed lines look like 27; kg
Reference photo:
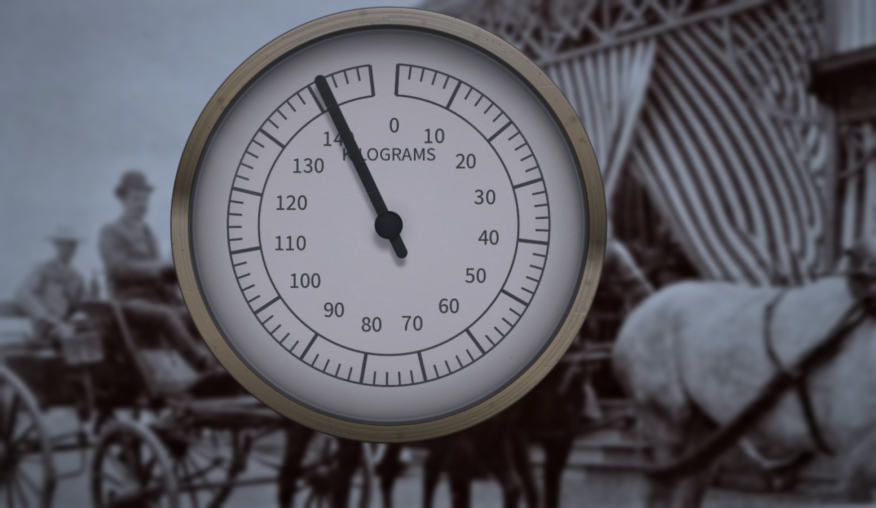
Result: 142; kg
